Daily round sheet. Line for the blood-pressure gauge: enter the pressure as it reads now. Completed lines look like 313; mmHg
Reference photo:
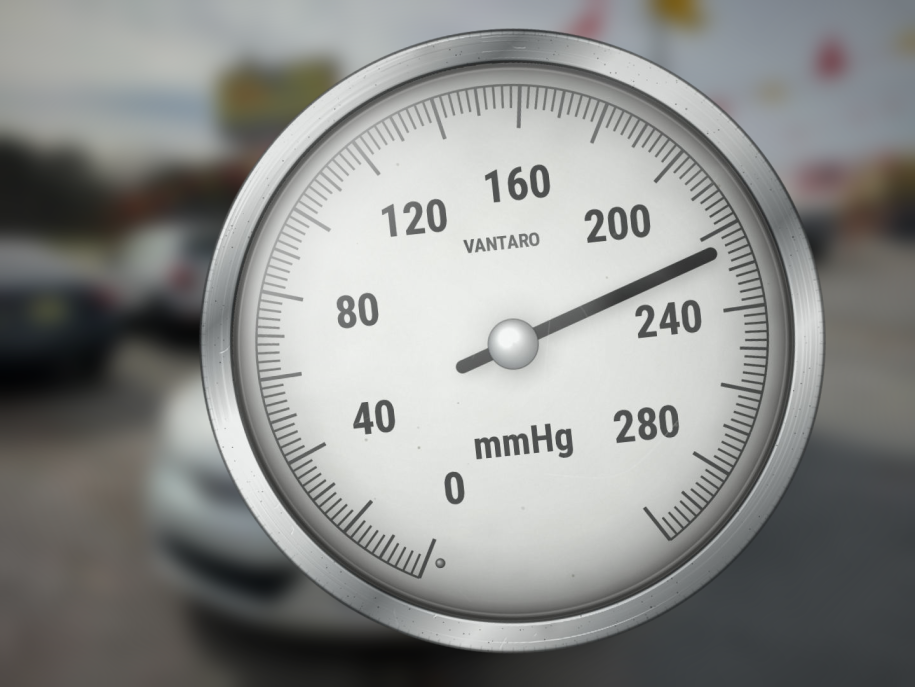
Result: 224; mmHg
